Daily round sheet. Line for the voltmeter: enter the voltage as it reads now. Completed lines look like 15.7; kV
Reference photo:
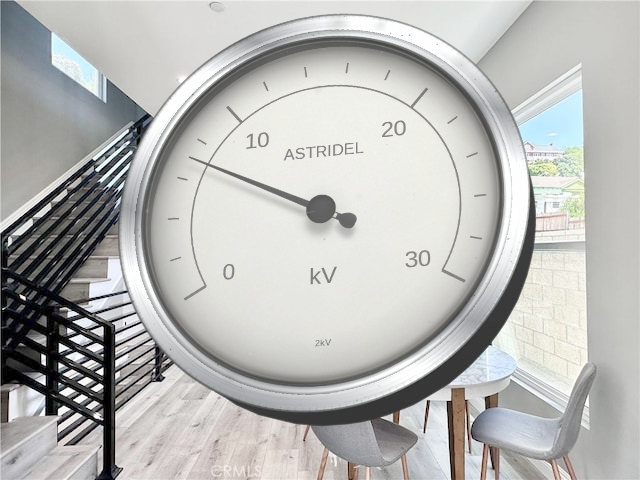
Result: 7; kV
